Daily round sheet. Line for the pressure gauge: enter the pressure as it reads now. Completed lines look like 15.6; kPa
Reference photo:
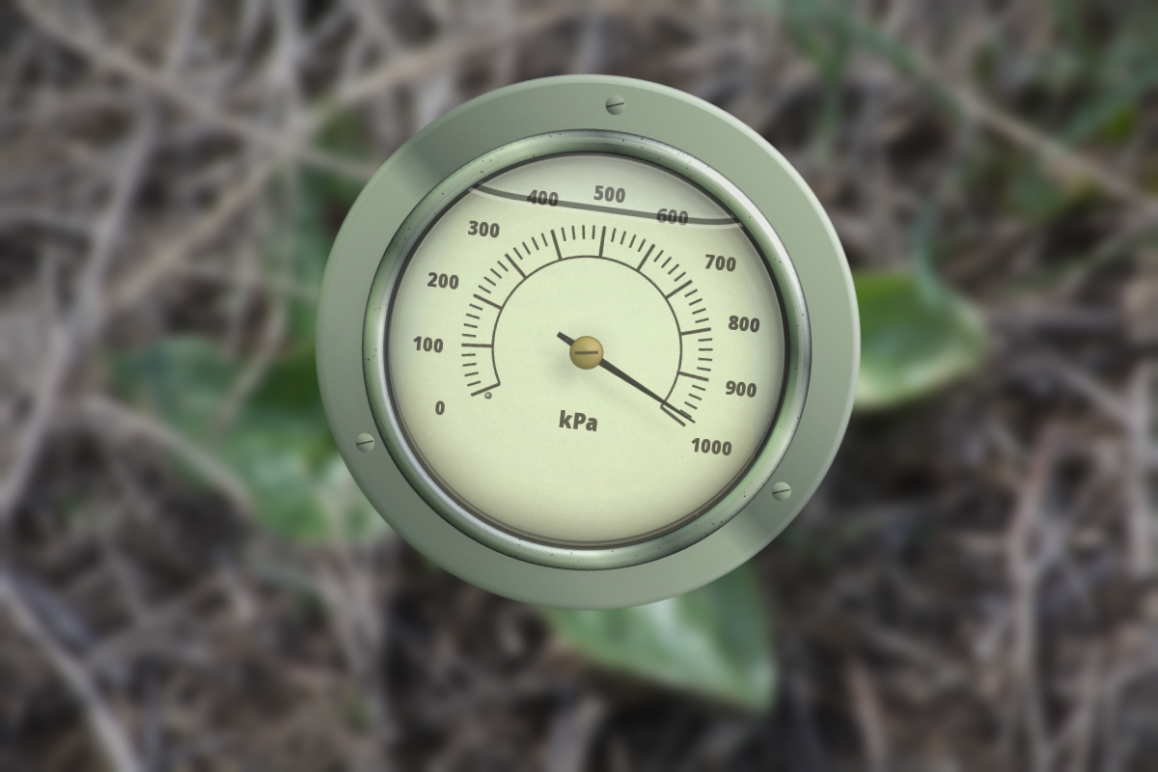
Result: 980; kPa
